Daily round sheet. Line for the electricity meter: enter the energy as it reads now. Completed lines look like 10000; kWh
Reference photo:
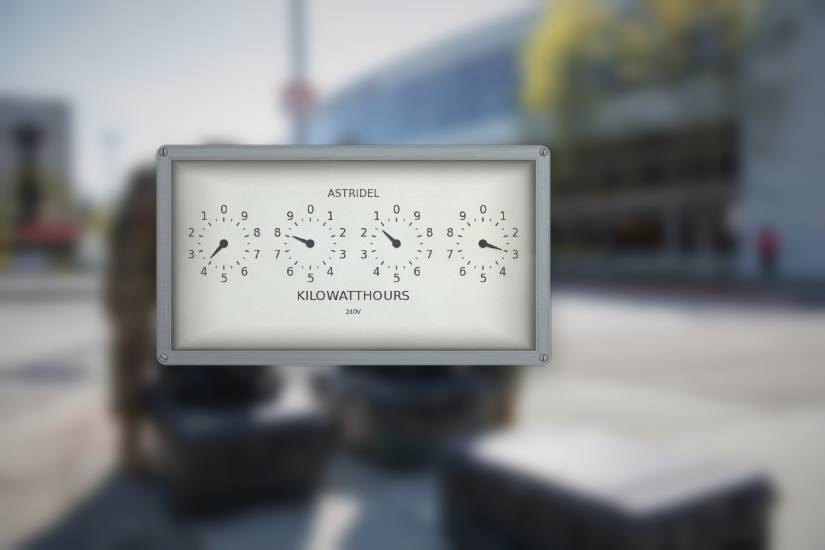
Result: 3813; kWh
